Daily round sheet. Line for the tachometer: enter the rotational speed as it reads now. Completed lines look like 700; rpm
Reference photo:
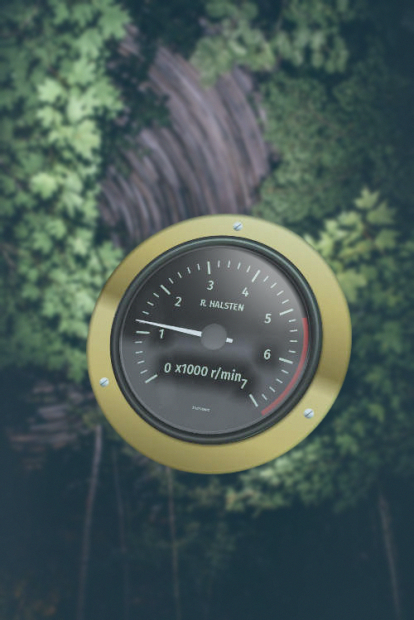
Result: 1200; rpm
